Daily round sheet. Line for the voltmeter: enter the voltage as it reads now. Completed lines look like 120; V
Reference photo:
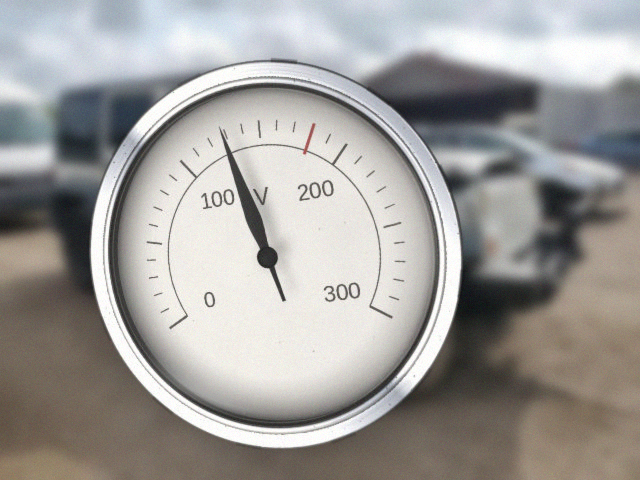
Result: 130; V
